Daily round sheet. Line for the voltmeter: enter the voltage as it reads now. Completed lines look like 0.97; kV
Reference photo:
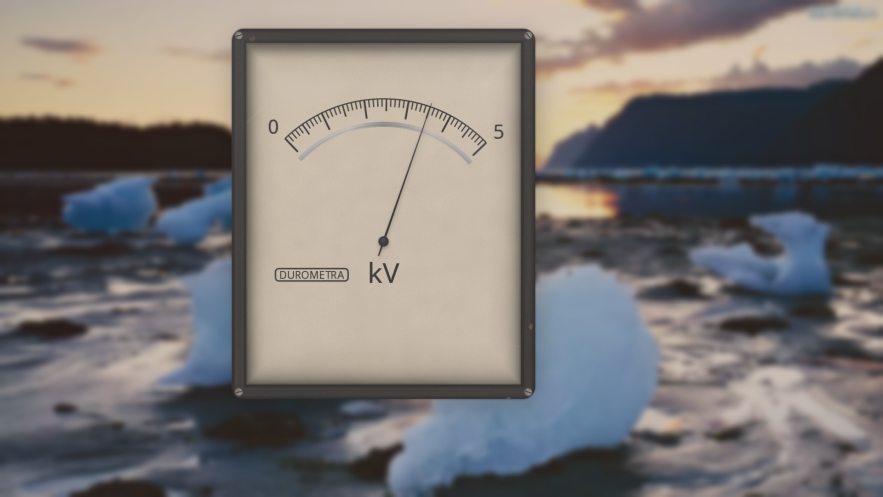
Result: 3.5; kV
